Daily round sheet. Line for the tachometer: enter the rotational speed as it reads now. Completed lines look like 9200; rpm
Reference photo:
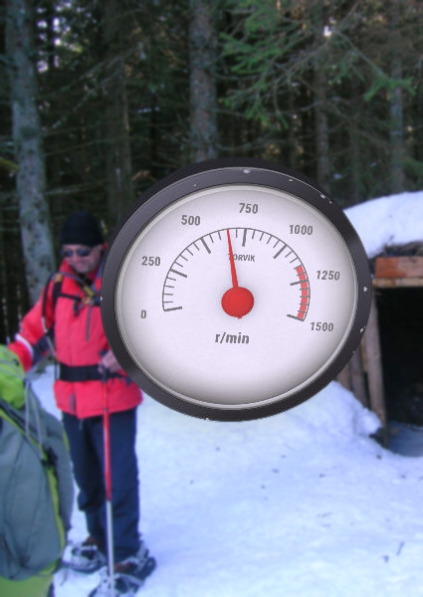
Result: 650; rpm
